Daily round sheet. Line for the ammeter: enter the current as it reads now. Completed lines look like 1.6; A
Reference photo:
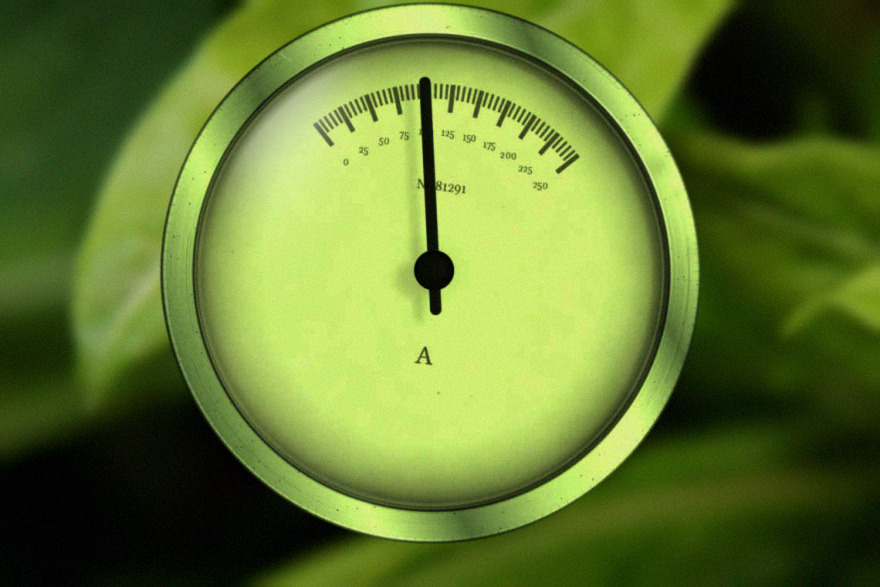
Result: 100; A
